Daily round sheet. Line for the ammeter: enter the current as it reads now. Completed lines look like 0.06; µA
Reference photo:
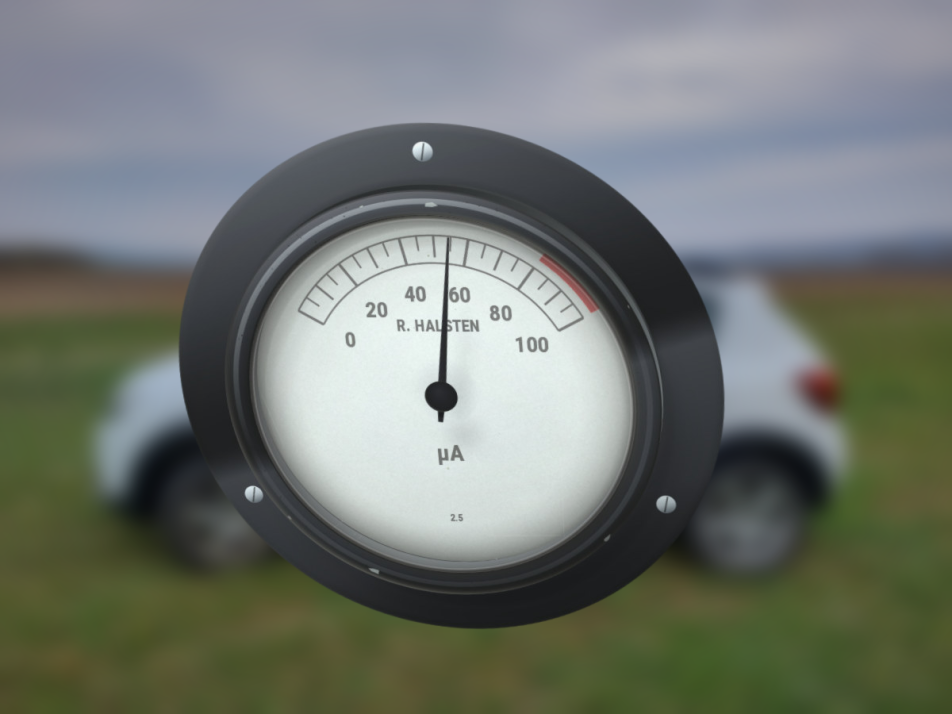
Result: 55; µA
